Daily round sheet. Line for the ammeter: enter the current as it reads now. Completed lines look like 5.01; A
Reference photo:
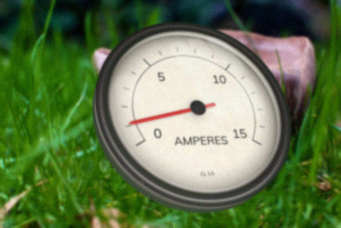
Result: 1; A
